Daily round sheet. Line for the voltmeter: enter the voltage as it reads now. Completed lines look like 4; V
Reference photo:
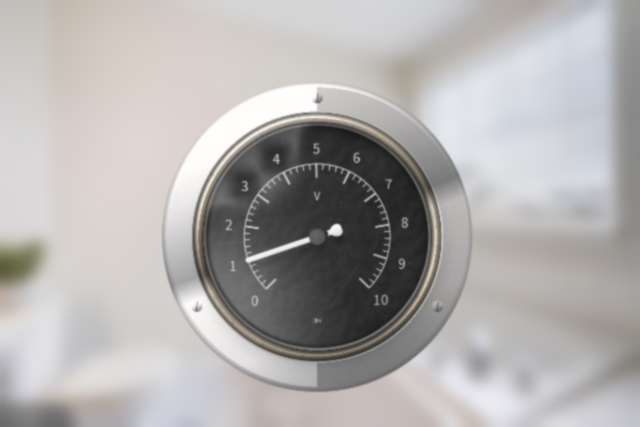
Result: 1; V
